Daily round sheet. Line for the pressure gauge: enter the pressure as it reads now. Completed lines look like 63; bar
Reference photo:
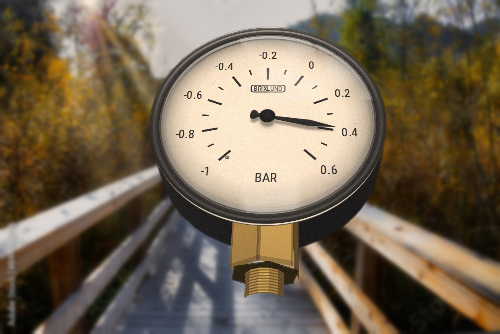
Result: 0.4; bar
